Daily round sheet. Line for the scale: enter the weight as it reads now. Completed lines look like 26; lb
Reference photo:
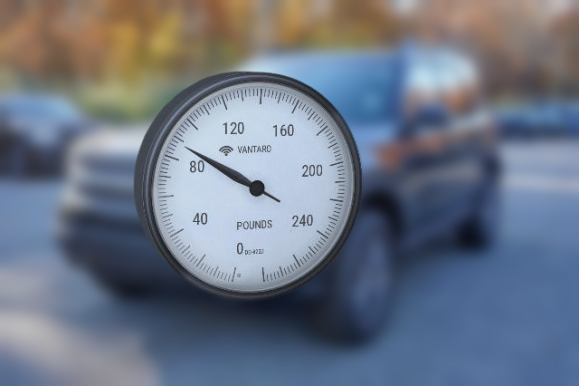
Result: 88; lb
